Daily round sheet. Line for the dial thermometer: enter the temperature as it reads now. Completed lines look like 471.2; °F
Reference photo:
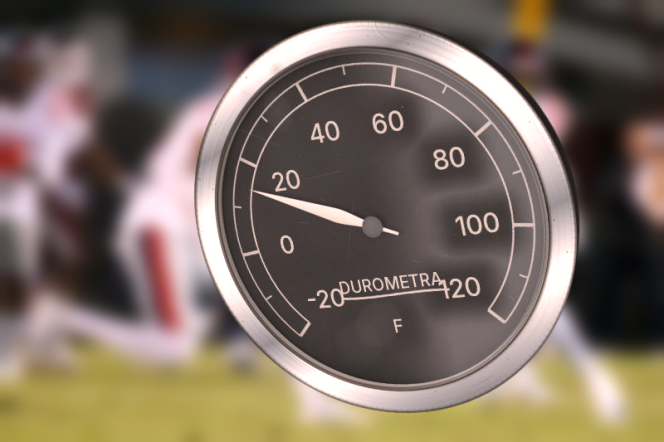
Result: 15; °F
